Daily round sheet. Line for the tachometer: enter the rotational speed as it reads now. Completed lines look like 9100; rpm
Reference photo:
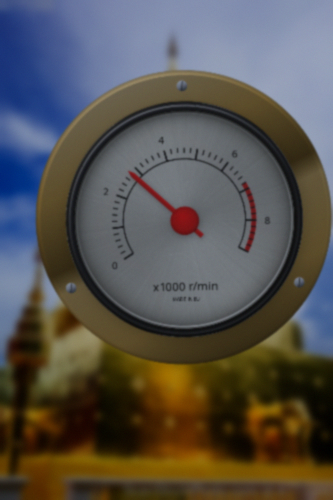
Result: 2800; rpm
